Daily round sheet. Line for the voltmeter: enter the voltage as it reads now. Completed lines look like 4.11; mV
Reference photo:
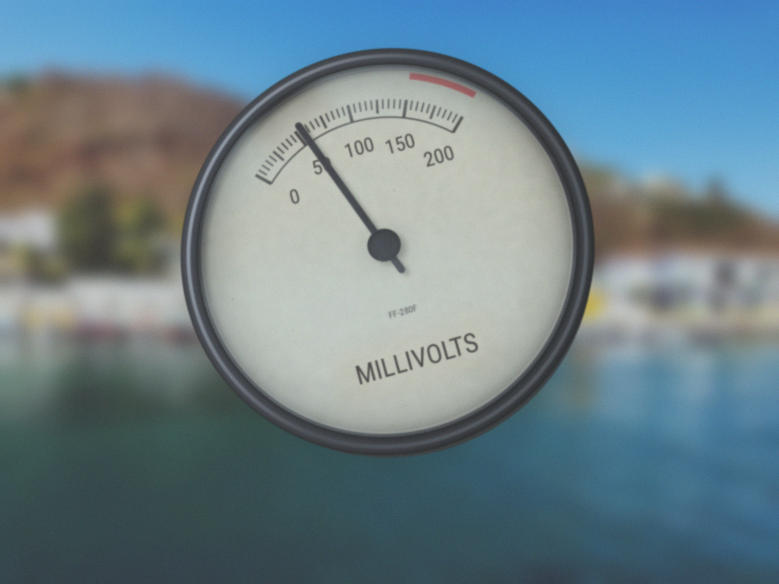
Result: 55; mV
